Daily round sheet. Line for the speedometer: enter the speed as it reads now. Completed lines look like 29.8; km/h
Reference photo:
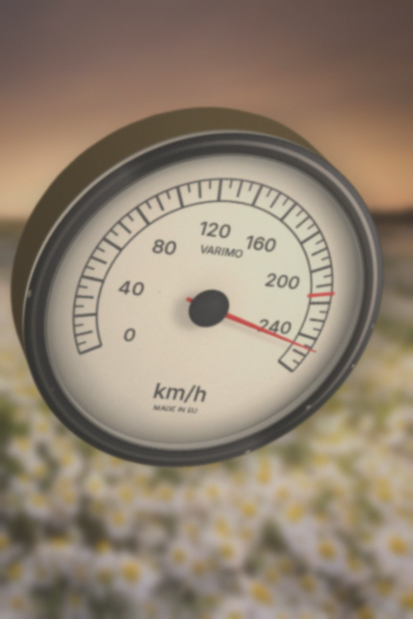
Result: 245; km/h
